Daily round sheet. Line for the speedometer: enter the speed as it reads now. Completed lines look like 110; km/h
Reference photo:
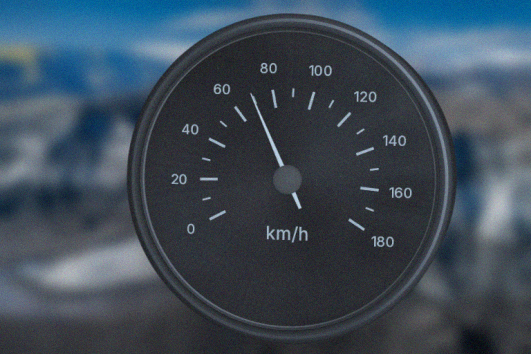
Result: 70; km/h
